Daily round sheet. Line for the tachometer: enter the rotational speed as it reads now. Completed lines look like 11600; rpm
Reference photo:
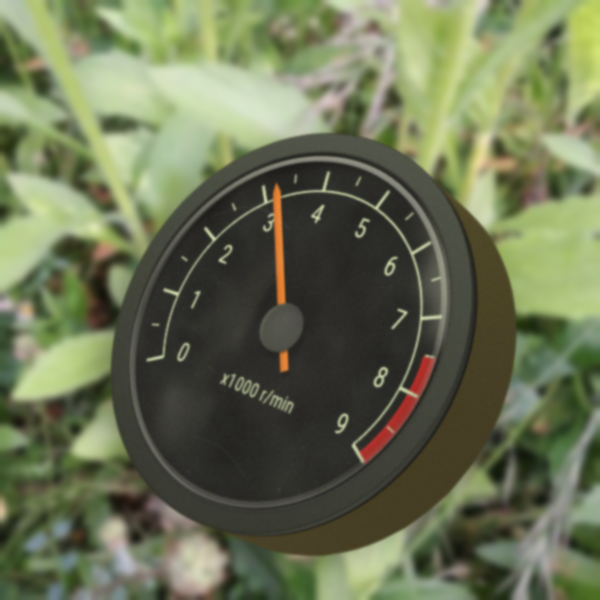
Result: 3250; rpm
